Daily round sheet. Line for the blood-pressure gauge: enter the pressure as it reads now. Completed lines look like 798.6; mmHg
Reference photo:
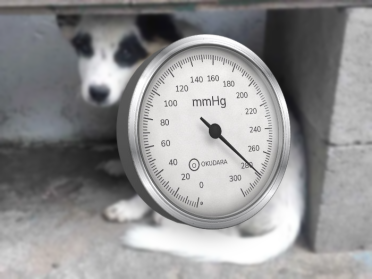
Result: 280; mmHg
